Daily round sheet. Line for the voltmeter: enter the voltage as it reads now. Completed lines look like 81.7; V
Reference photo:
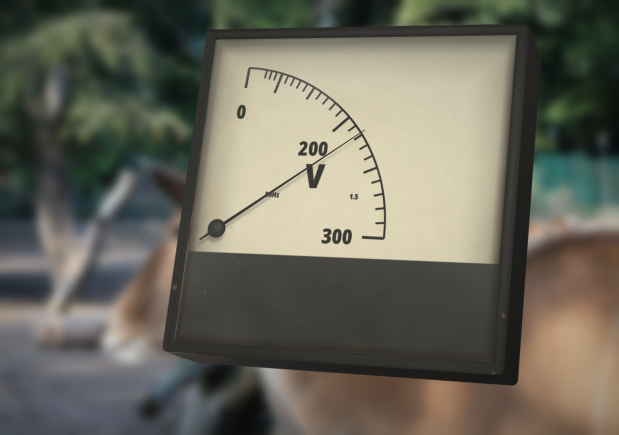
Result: 220; V
